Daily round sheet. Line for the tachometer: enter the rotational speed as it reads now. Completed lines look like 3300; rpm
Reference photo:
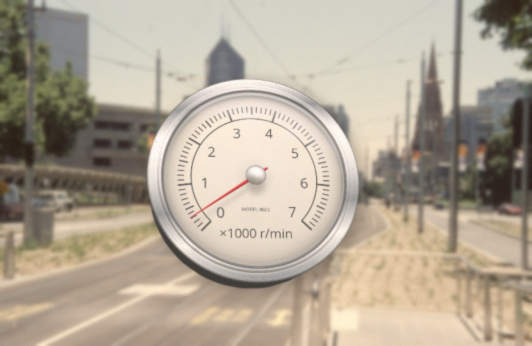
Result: 300; rpm
